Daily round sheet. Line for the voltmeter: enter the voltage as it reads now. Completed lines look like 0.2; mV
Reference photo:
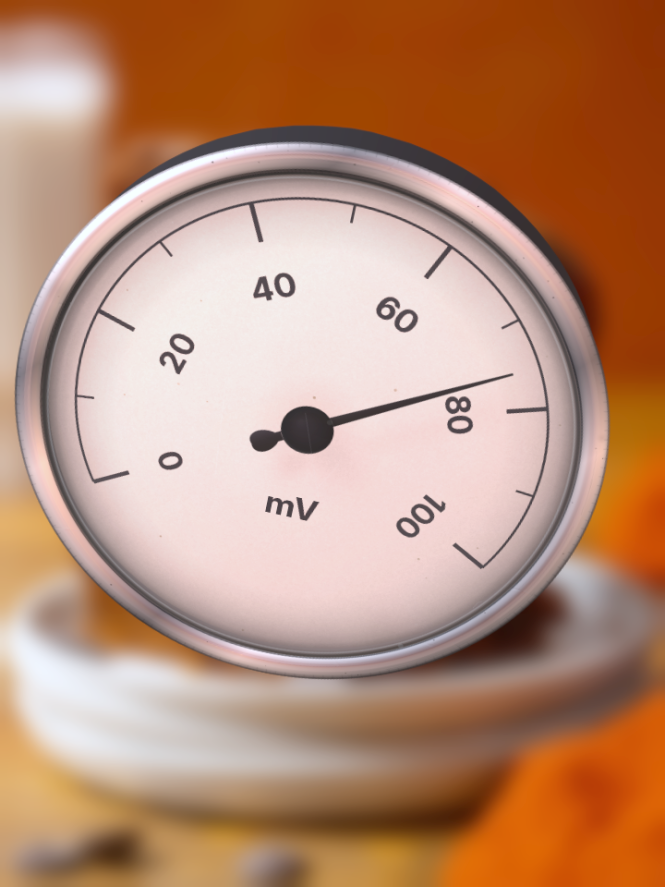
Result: 75; mV
